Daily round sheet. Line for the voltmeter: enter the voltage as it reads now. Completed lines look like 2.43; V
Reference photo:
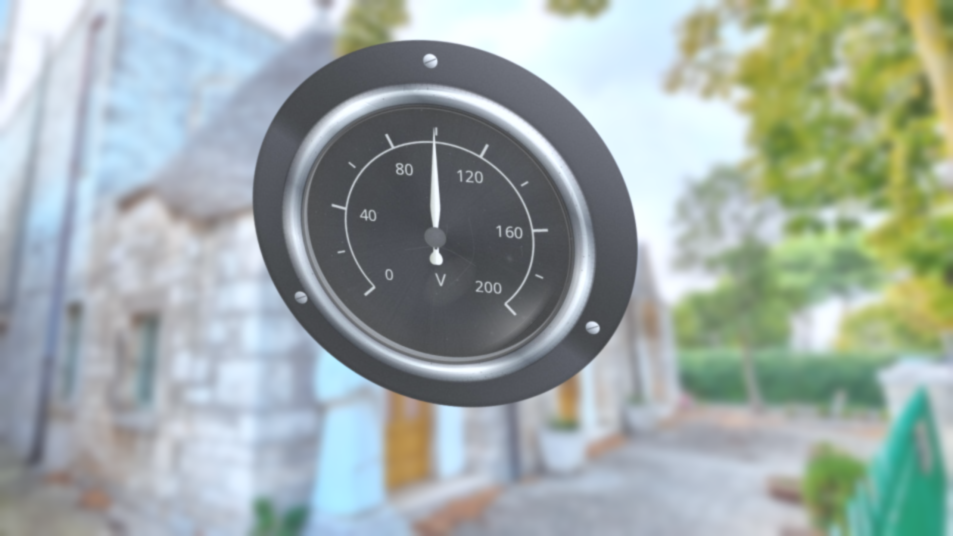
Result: 100; V
